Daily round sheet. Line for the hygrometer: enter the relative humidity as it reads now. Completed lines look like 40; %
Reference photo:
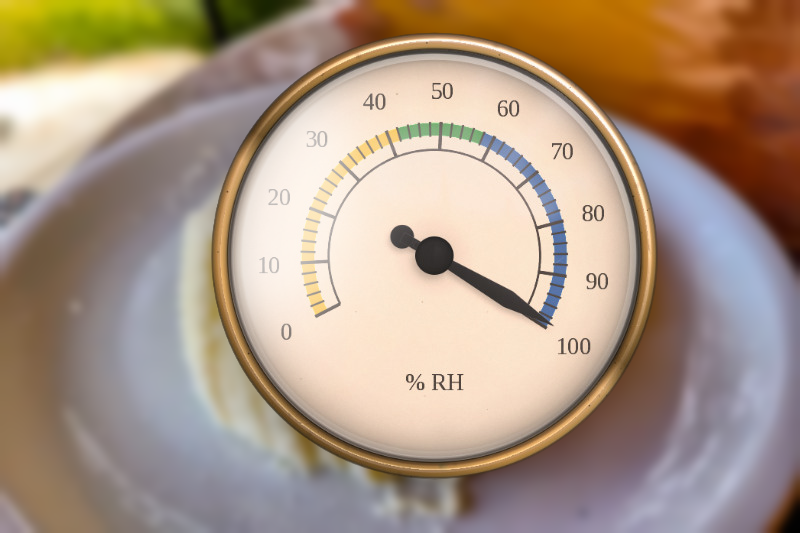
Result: 99; %
